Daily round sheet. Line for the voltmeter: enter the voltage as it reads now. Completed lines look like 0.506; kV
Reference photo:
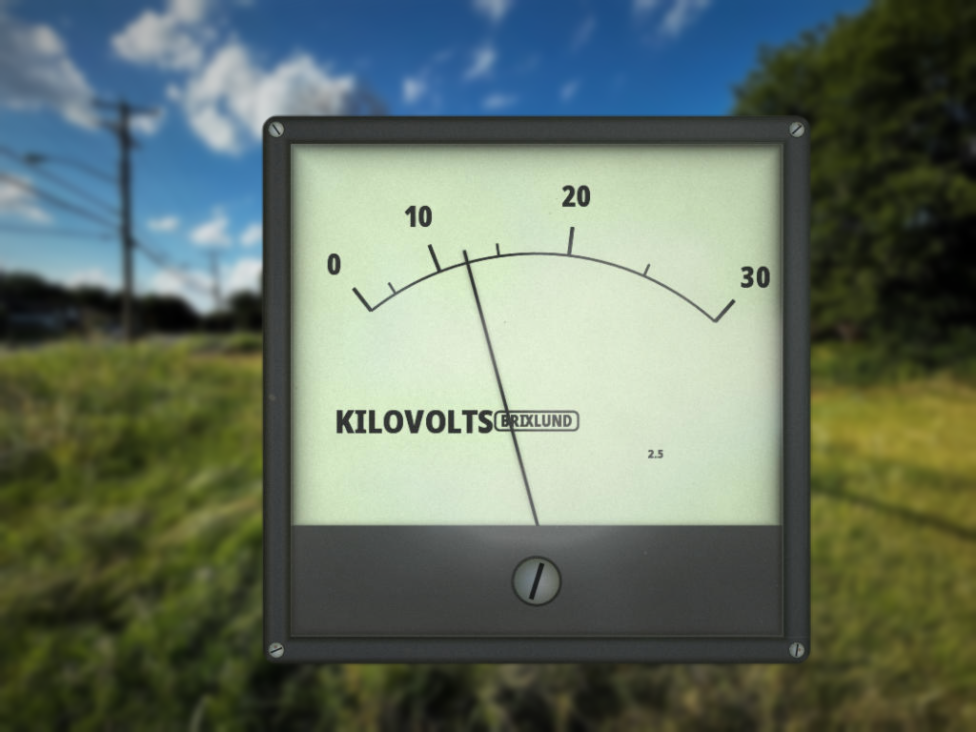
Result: 12.5; kV
